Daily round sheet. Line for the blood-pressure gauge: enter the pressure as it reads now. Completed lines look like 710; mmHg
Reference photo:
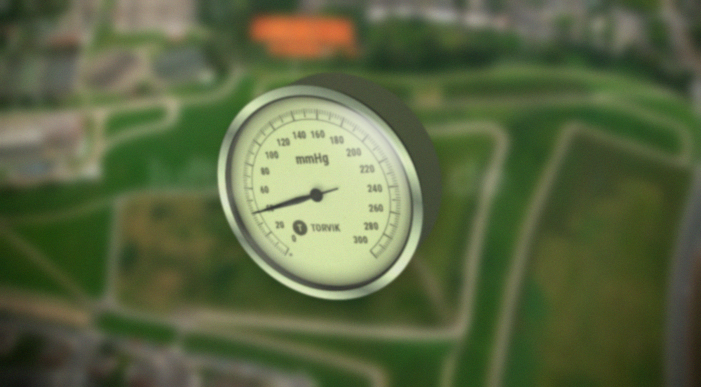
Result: 40; mmHg
